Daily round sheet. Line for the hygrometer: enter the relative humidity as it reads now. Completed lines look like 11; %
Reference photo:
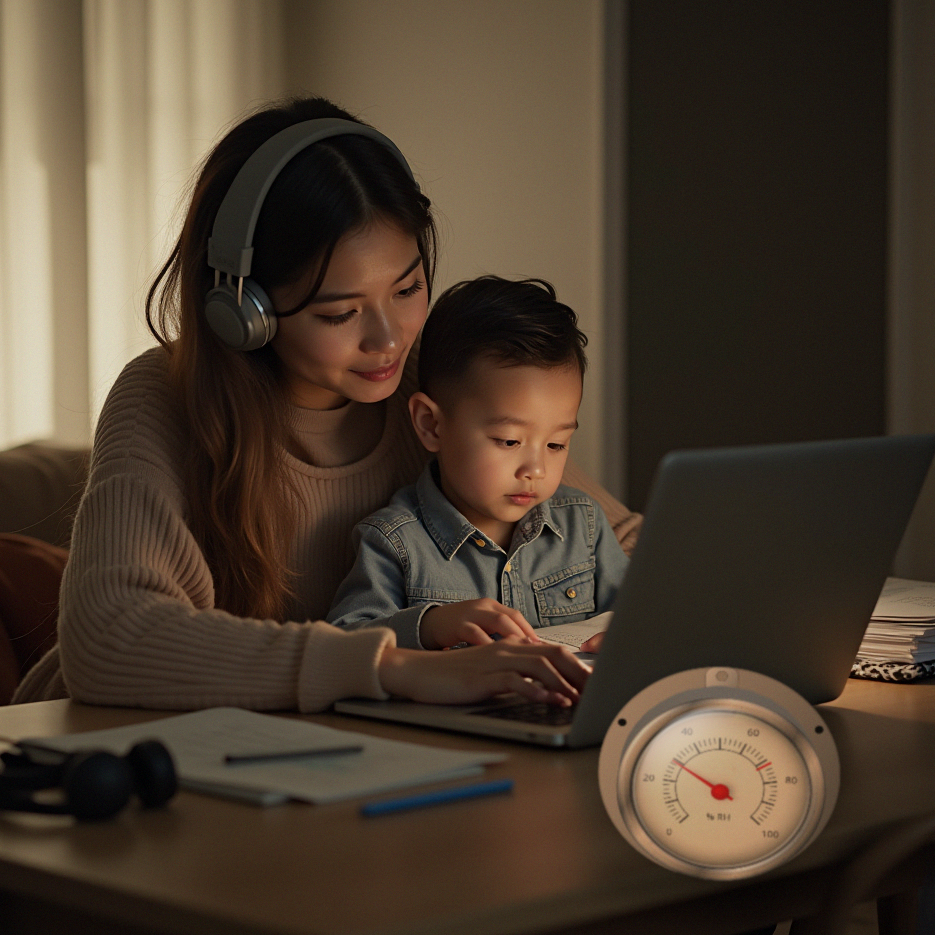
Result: 30; %
